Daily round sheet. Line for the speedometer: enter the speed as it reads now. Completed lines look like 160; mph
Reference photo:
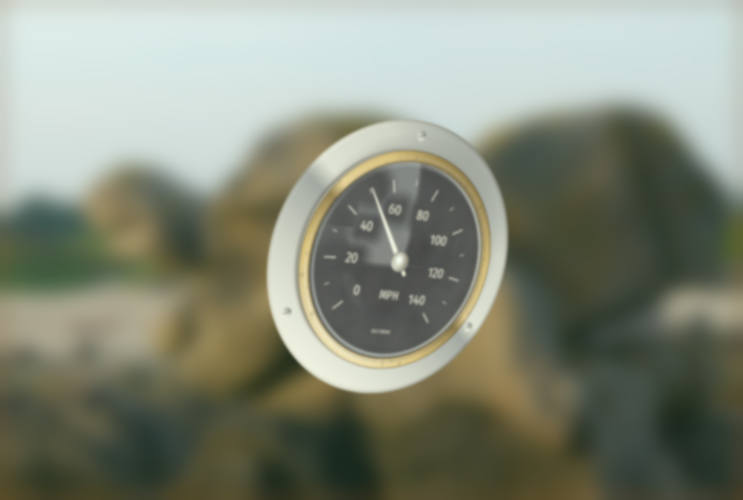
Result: 50; mph
